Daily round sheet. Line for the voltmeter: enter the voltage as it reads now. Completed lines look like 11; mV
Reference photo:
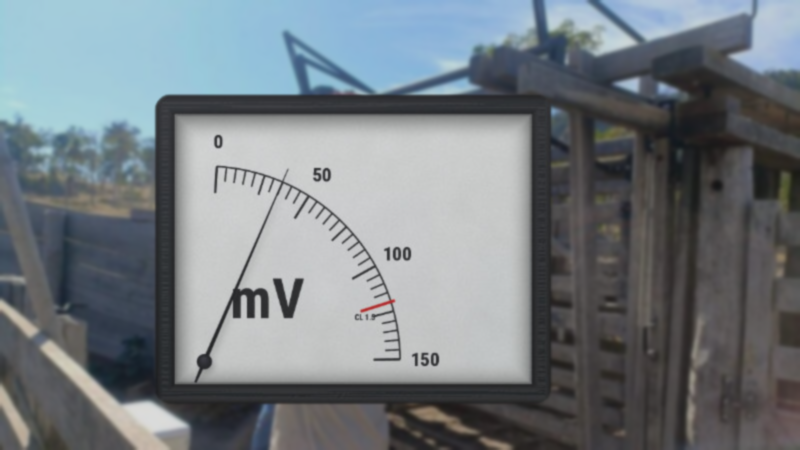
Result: 35; mV
